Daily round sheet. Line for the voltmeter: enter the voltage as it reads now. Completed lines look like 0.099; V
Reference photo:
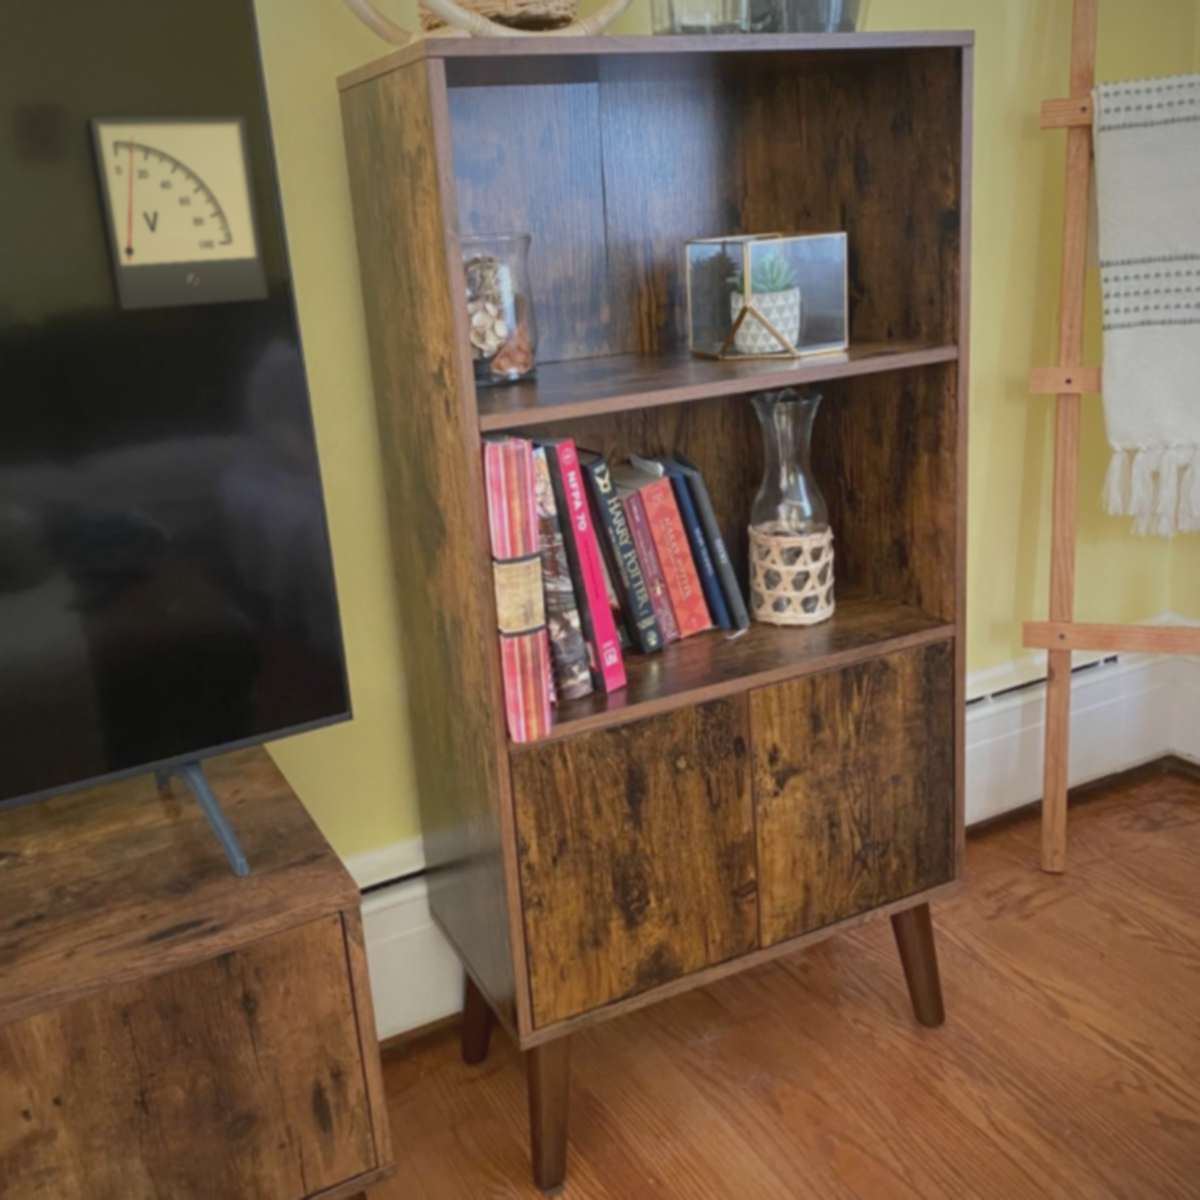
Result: 10; V
